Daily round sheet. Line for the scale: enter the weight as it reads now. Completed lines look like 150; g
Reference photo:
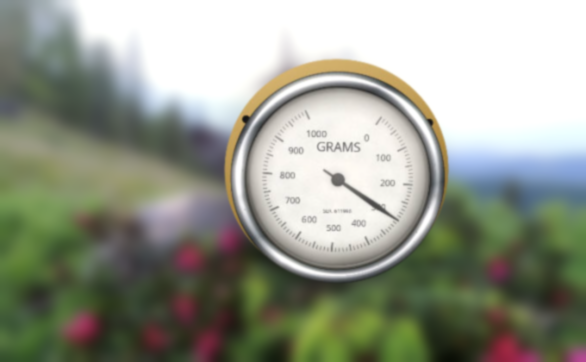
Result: 300; g
